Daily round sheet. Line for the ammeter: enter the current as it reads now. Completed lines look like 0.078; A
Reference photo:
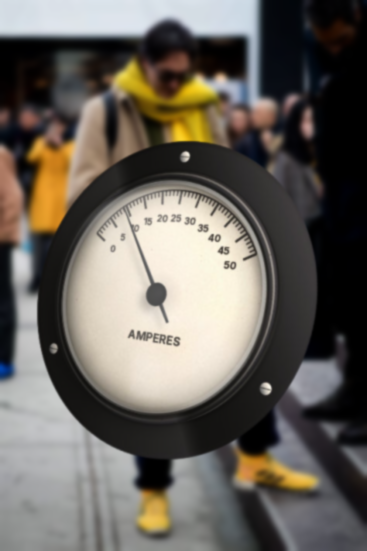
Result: 10; A
